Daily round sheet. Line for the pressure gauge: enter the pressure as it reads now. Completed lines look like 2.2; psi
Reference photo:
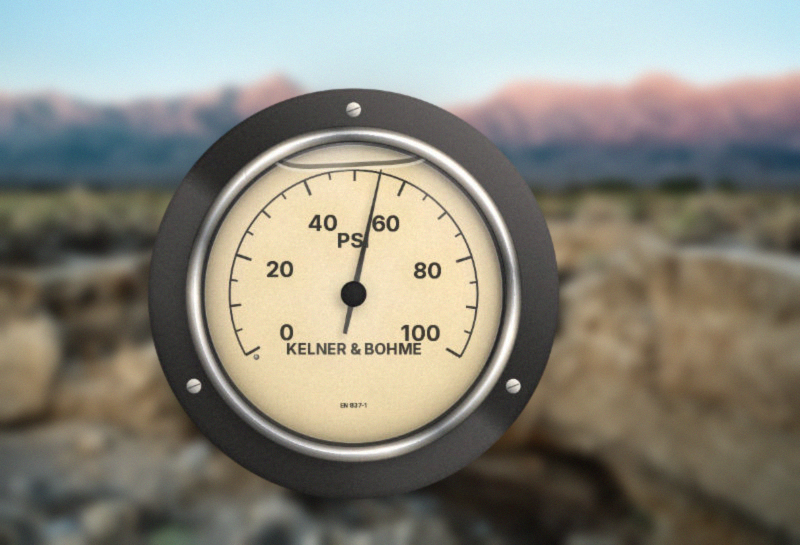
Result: 55; psi
